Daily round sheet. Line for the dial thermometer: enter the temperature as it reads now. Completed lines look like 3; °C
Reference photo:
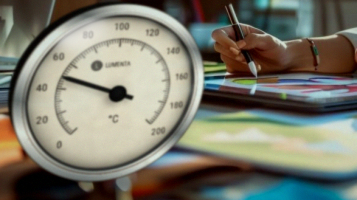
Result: 50; °C
